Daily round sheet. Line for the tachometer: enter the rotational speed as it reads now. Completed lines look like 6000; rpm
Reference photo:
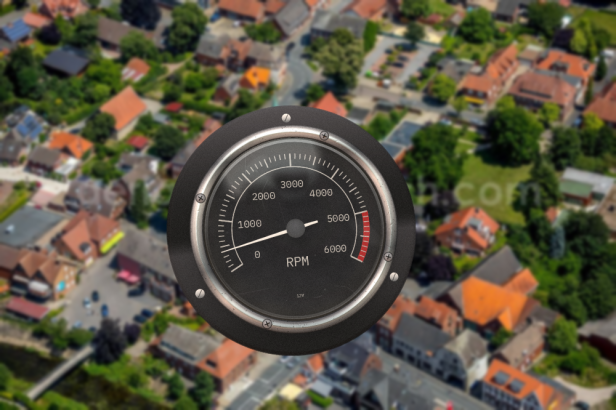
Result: 400; rpm
